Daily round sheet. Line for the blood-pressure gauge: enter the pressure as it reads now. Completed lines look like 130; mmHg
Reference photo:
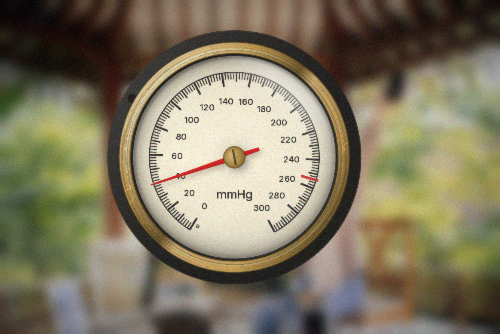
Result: 40; mmHg
